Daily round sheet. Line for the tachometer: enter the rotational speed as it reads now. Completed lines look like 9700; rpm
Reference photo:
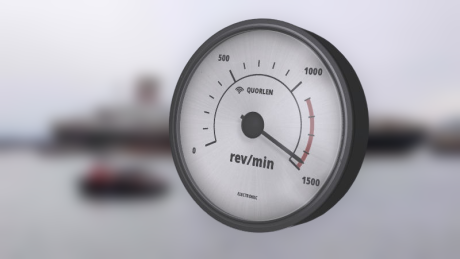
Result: 1450; rpm
